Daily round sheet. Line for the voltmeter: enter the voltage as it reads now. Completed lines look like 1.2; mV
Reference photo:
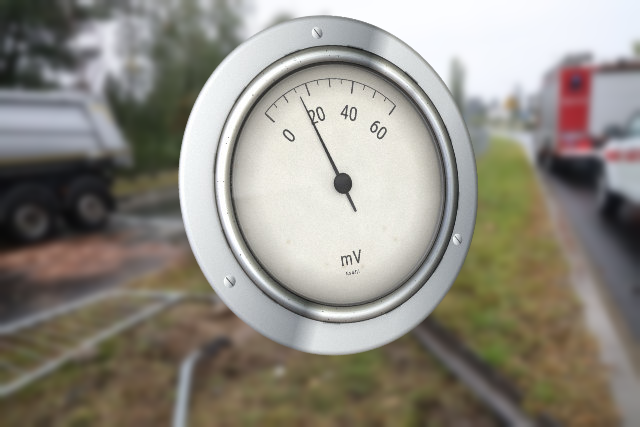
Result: 15; mV
